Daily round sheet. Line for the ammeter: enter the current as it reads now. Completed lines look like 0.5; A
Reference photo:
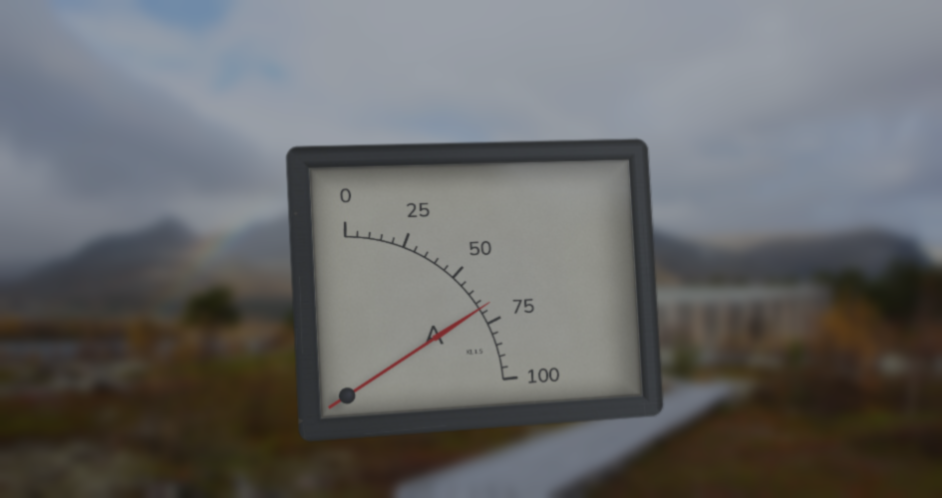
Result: 67.5; A
